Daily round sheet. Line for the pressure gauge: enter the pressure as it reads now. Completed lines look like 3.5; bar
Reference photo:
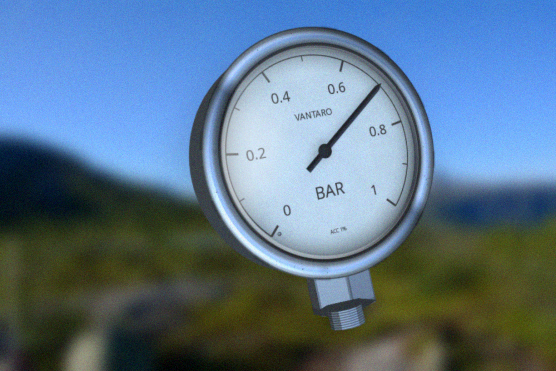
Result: 0.7; bar
